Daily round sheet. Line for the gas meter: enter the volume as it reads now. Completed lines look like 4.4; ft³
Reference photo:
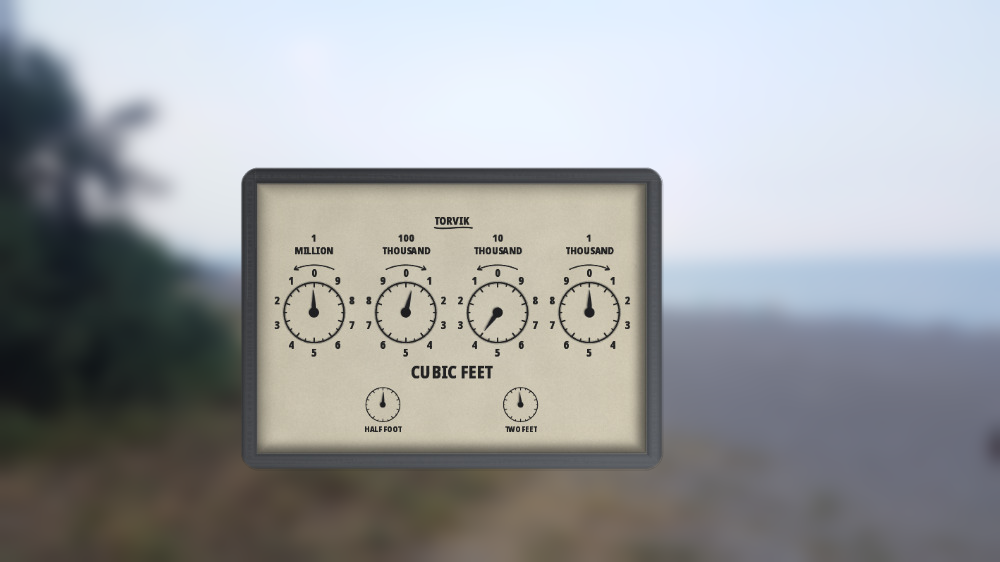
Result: 4000; ft³
